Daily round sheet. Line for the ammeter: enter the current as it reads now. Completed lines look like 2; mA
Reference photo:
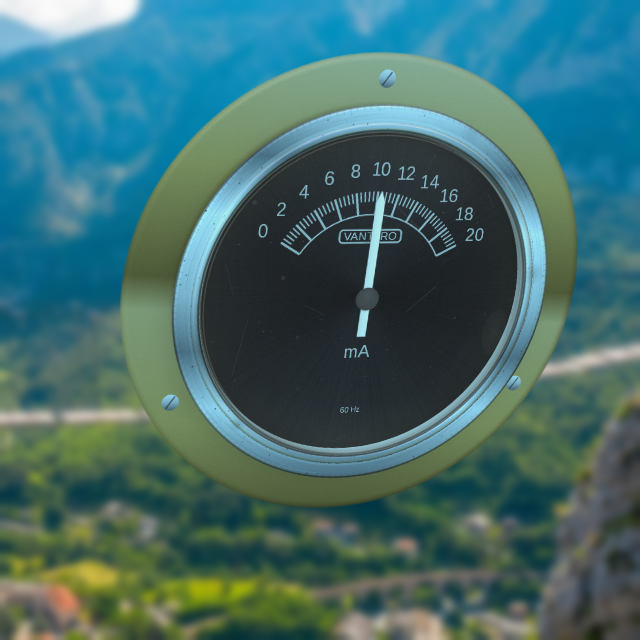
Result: 10; mA
